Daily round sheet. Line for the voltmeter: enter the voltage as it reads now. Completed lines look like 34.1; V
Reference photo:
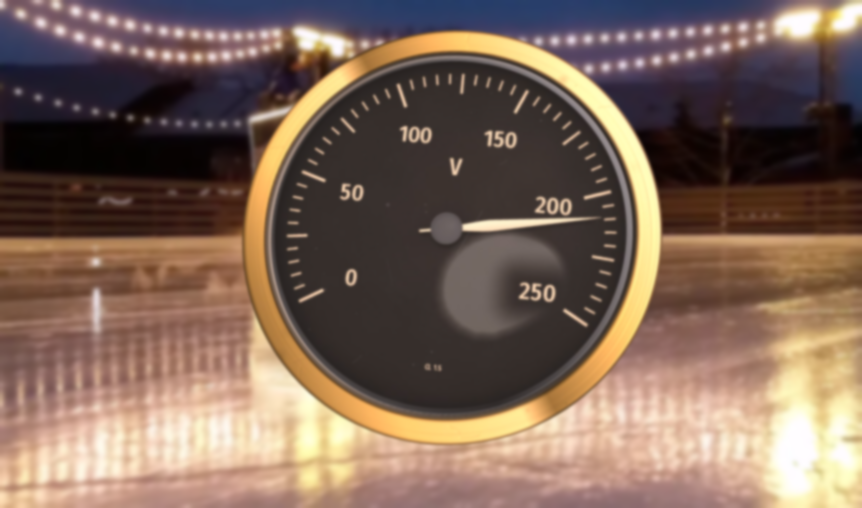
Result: 210; V
